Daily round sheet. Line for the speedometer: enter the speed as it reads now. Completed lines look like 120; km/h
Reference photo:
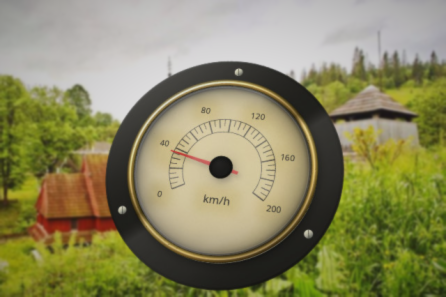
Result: 35; km/h
